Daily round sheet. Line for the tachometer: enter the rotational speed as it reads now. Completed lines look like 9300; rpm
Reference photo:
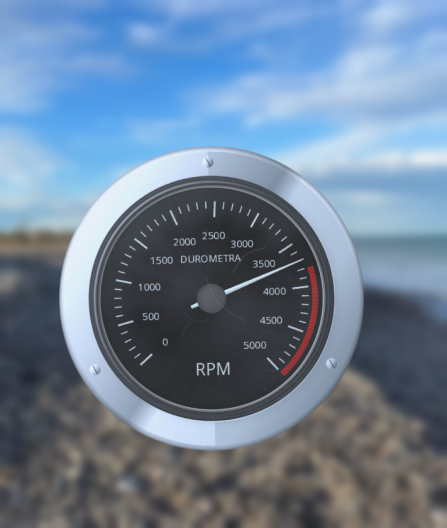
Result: 3700; rpm
